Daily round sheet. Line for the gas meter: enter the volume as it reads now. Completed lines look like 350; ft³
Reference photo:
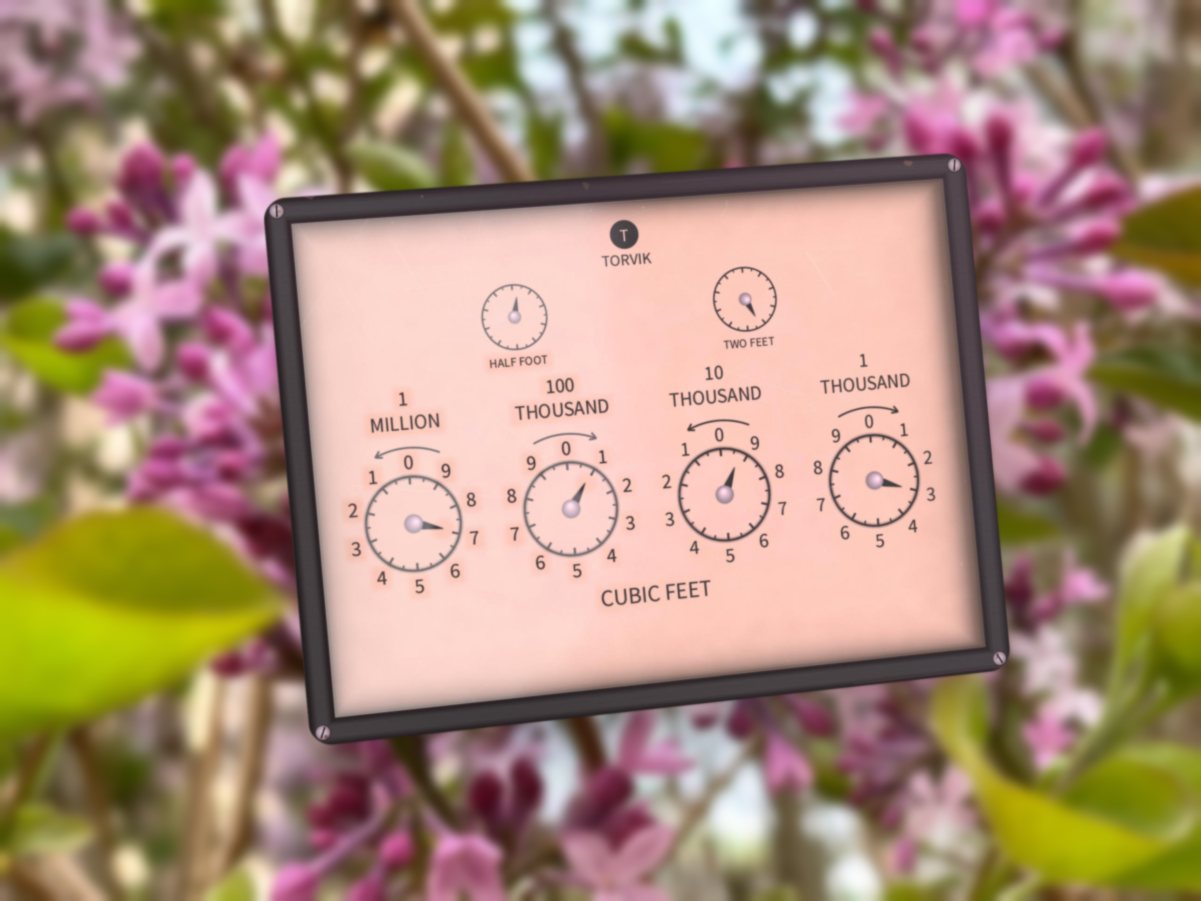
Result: 709300; ft³
